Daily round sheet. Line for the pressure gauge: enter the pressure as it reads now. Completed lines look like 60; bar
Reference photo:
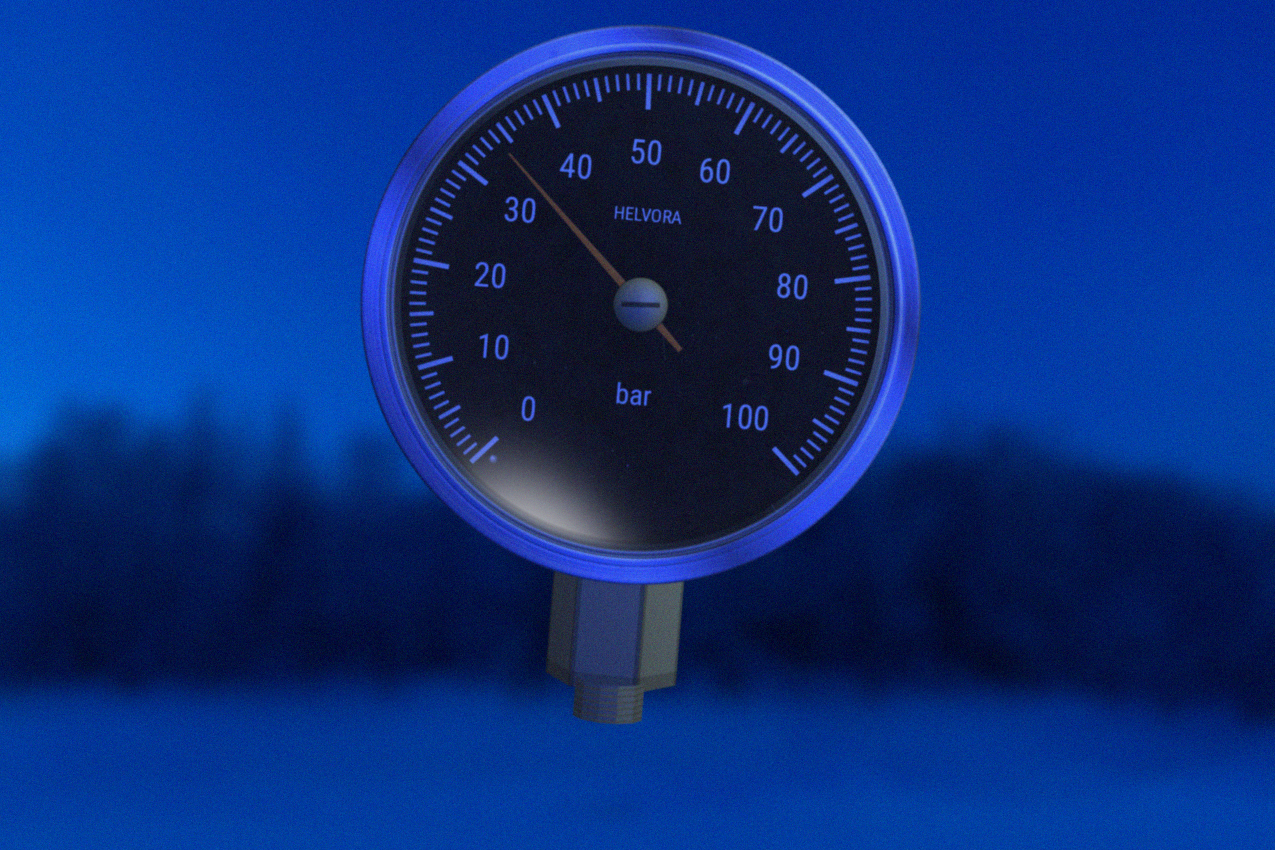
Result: 34; bar
